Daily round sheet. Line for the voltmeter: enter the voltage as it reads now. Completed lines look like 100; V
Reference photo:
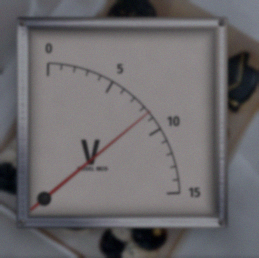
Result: 8.5; V
